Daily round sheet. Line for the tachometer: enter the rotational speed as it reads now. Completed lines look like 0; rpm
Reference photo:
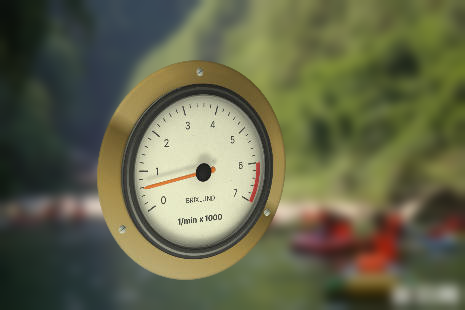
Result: 600; rpm
